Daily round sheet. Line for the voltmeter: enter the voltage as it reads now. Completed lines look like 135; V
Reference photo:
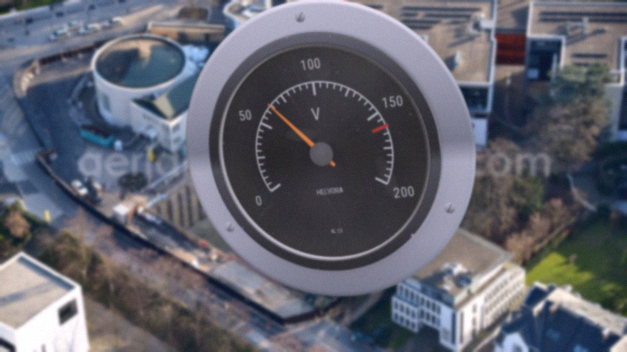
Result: 65; V
